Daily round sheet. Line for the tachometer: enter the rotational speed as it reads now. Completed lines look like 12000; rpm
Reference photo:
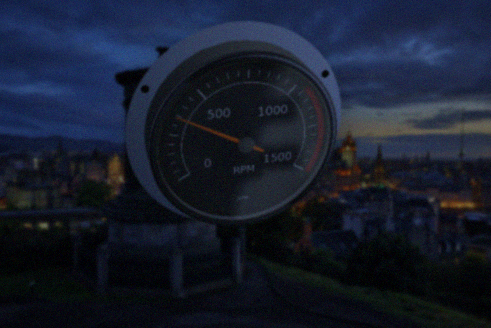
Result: 350; rpm
